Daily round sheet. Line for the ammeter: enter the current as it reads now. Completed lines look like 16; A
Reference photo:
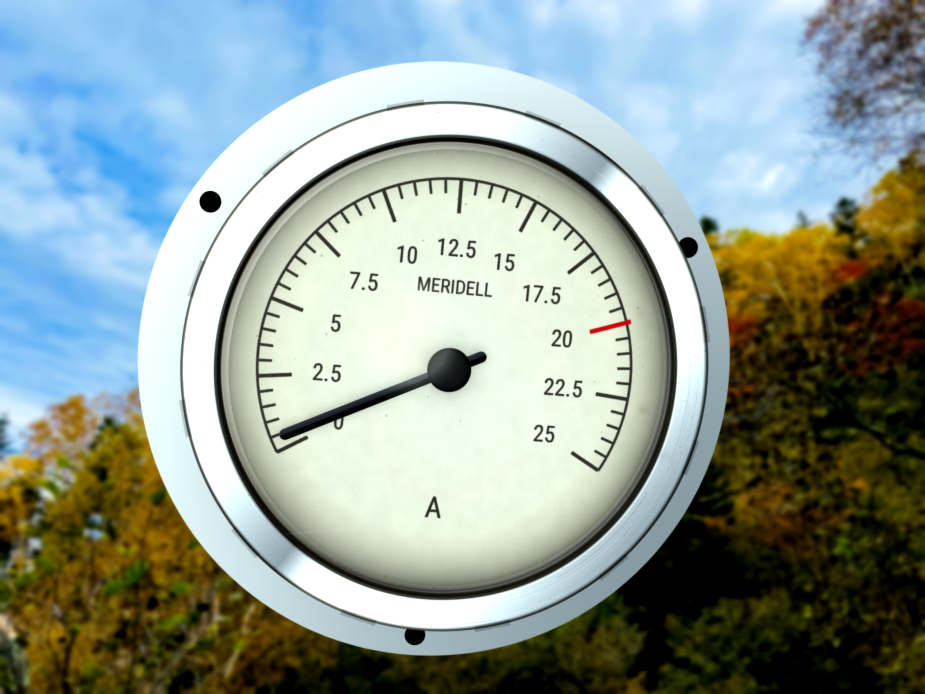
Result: 0.5; A
